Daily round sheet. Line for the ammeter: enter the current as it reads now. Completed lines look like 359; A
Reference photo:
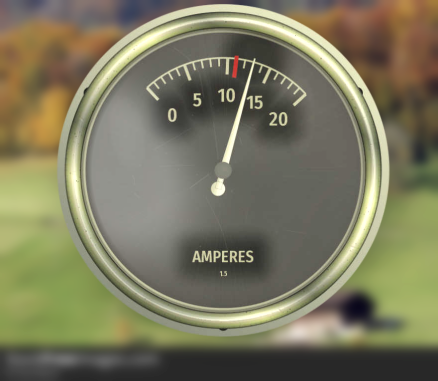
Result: 13; A
